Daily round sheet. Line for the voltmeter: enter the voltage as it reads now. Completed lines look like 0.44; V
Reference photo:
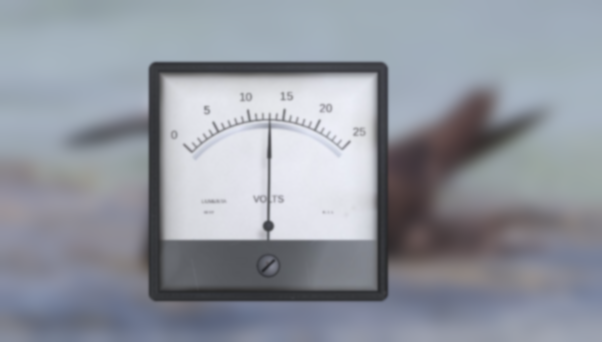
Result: 13; V
